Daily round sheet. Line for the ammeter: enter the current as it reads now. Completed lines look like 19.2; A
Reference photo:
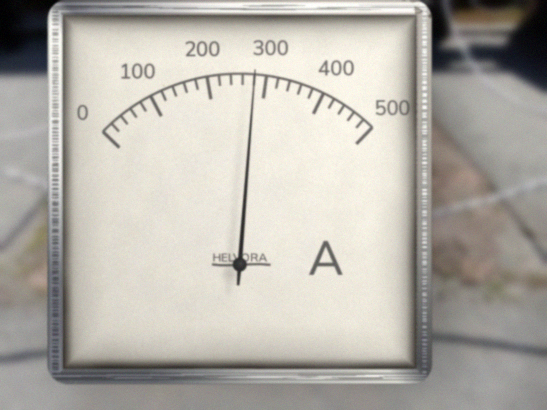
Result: 280; A
